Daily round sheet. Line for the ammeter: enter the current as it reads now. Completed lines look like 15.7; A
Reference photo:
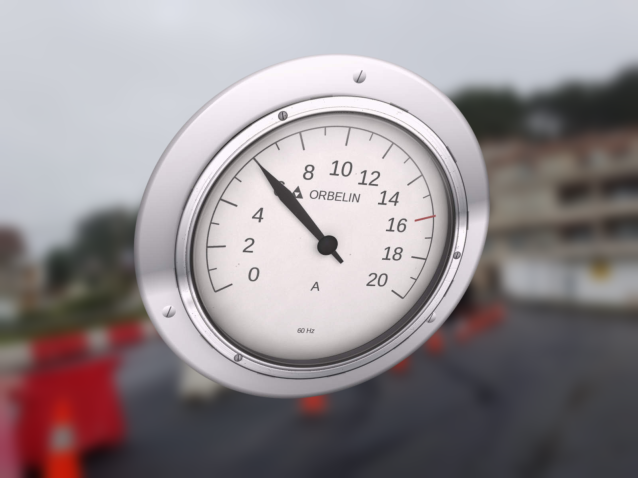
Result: 6; A
